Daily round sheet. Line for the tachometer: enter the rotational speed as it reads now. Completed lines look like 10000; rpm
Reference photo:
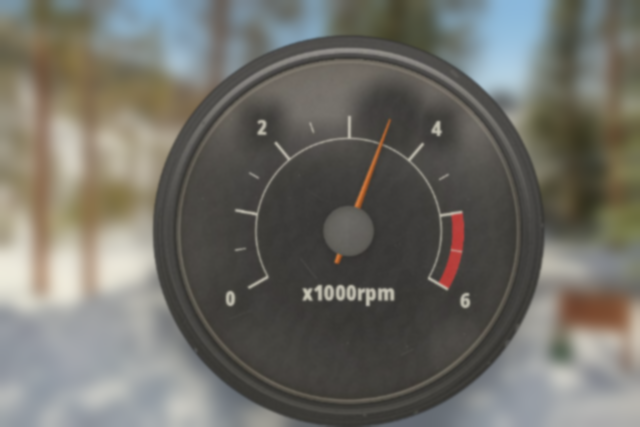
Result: 3500; rpm
